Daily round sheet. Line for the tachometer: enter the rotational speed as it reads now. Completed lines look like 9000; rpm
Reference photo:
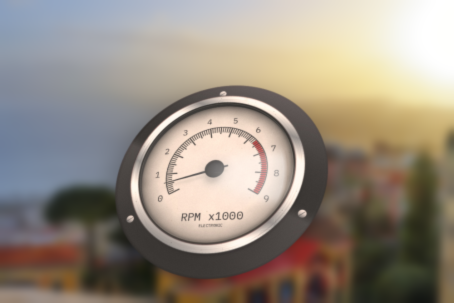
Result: 500; rpm
